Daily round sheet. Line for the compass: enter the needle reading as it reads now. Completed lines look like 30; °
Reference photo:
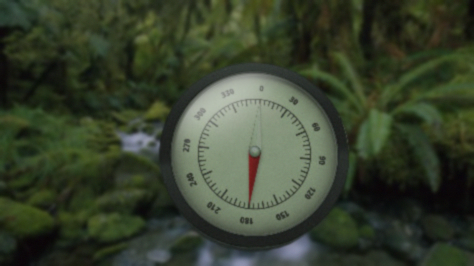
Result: 180; °
